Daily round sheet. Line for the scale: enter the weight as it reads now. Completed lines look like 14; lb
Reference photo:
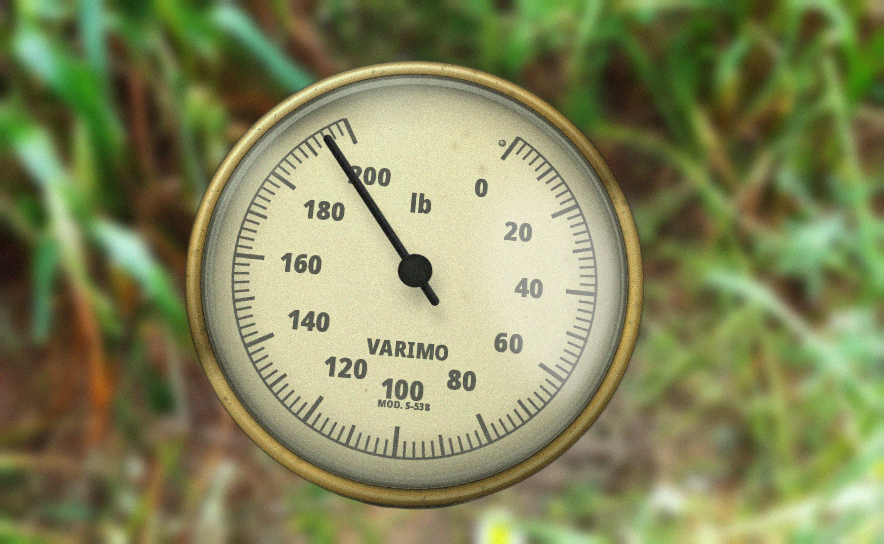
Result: 194; lb
